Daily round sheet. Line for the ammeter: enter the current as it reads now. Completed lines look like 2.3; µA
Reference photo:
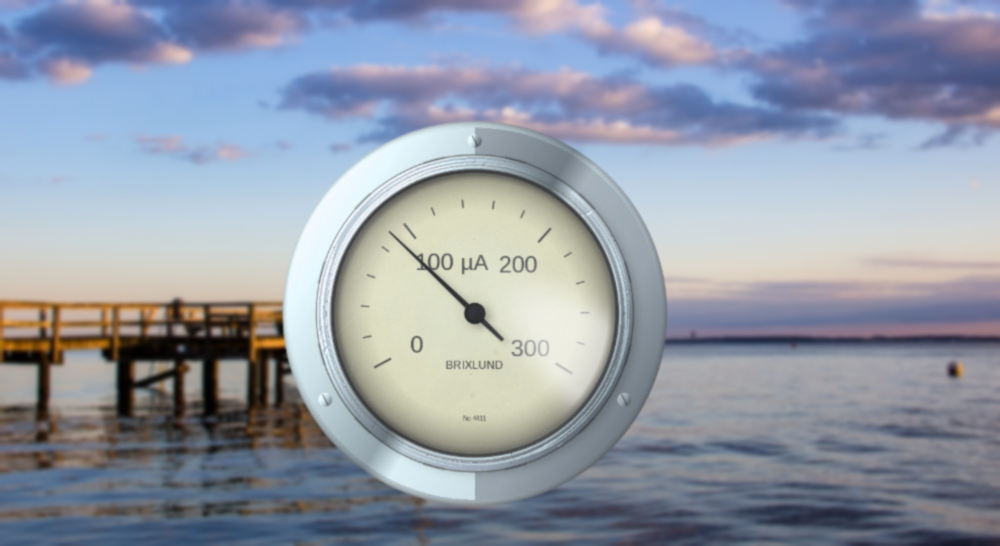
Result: 90; µA
